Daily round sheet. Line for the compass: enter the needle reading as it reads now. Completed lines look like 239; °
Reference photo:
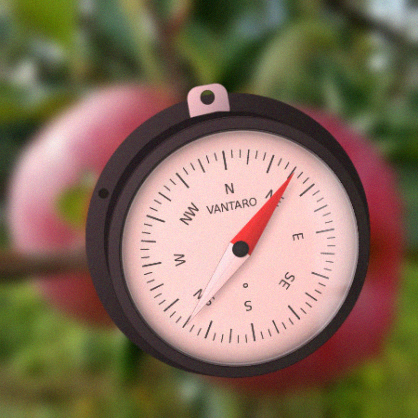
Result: 45; °
